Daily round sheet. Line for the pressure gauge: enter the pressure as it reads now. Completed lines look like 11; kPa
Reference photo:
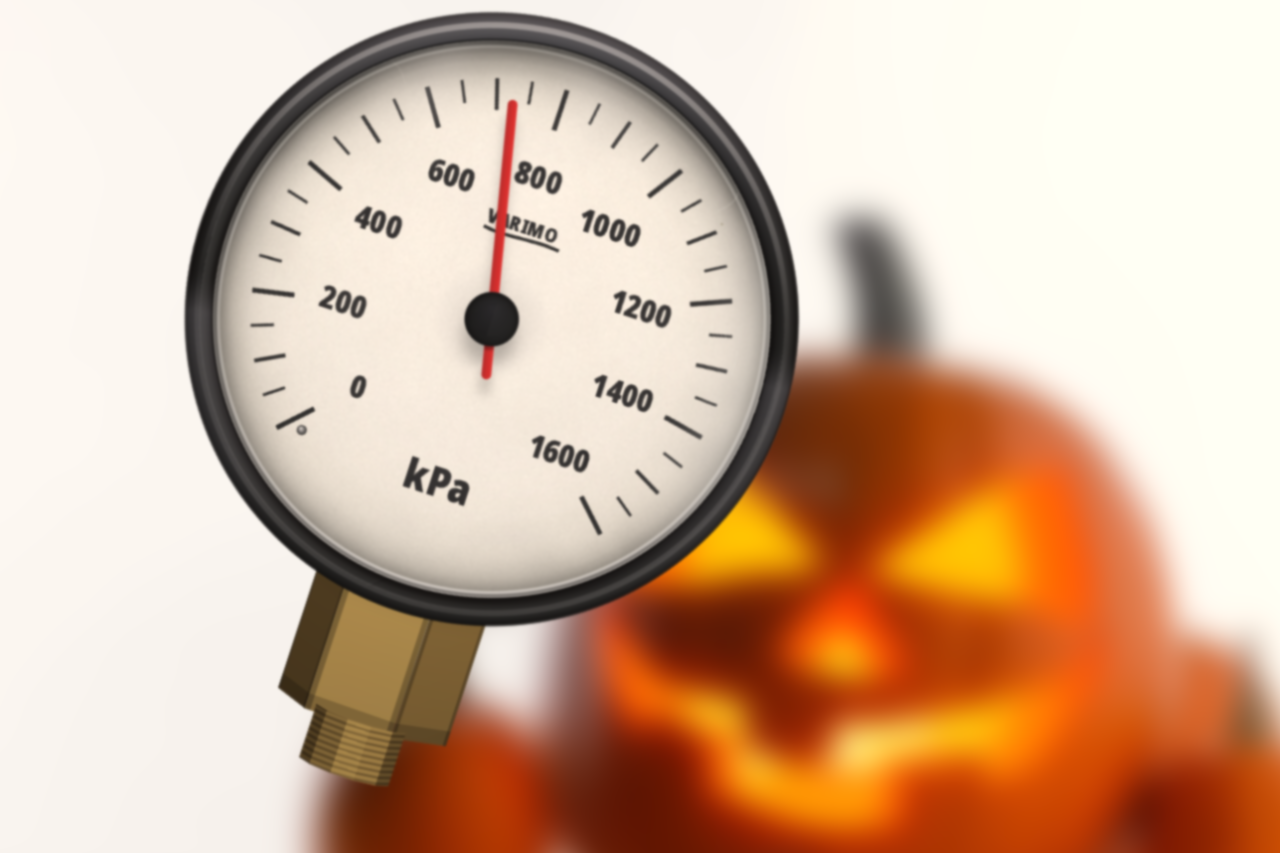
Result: 725; kPa
